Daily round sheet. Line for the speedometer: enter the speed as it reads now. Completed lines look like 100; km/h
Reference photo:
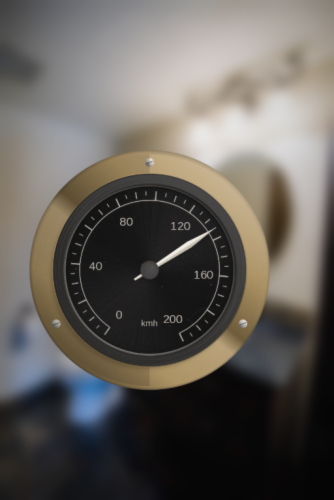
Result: 135; km/h
